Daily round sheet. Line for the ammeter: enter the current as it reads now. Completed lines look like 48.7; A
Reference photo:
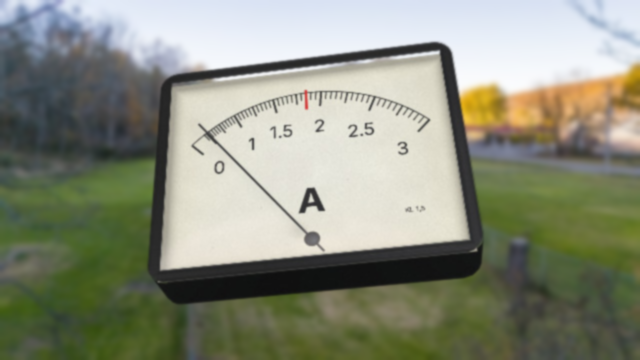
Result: 0.5; A
